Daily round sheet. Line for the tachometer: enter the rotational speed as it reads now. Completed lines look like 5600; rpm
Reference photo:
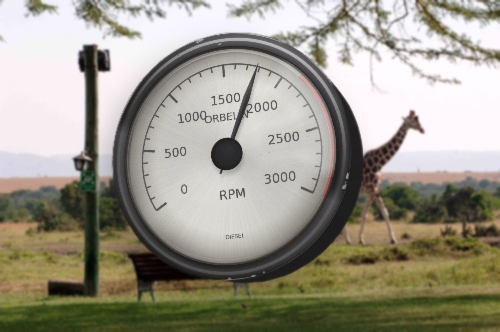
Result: 1800; rpm
